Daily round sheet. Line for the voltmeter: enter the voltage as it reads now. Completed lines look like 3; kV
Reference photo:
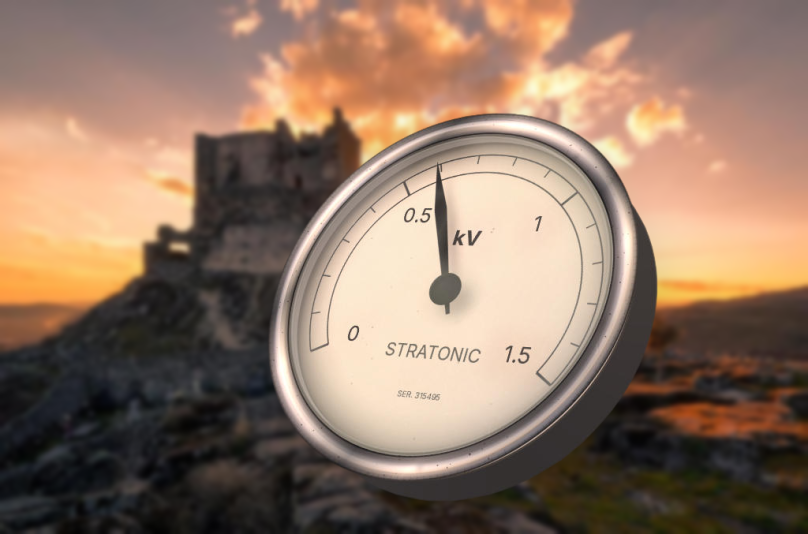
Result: 0.6; kV
